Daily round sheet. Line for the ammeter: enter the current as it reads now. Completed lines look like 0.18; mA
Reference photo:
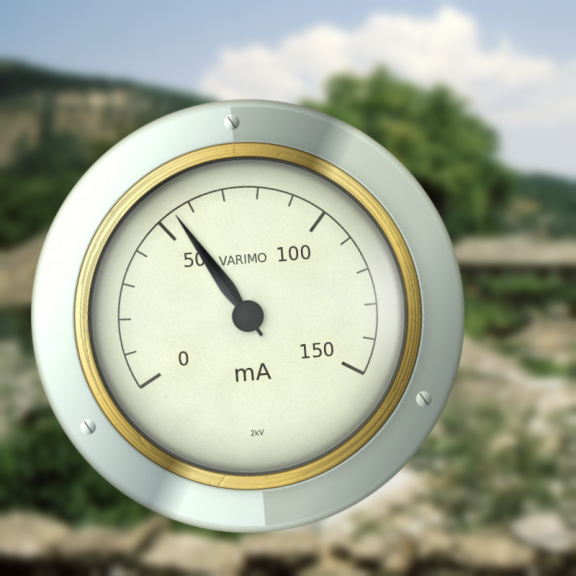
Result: 55; mA
